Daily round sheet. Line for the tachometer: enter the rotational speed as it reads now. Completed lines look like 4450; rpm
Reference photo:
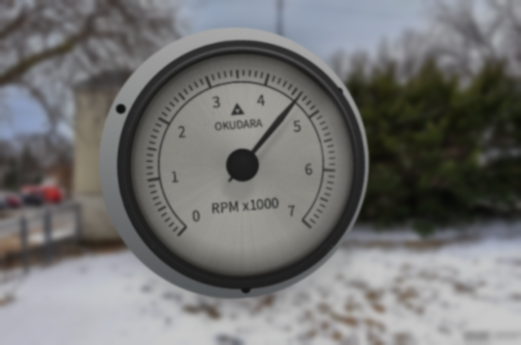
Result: 4600; rpm
